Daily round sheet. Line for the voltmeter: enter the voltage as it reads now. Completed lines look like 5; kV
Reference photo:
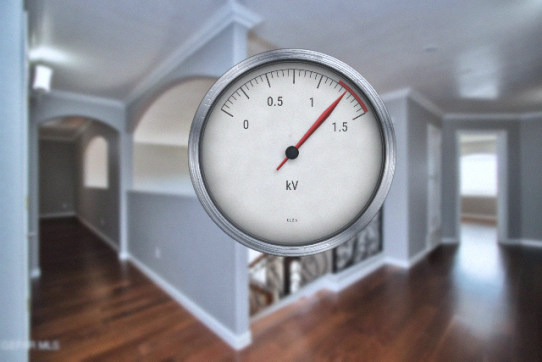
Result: 1.25; kV
